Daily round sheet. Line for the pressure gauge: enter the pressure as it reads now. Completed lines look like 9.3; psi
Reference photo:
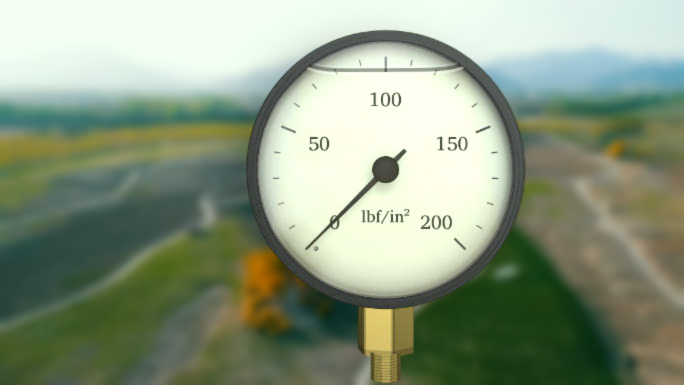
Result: 0; psi
